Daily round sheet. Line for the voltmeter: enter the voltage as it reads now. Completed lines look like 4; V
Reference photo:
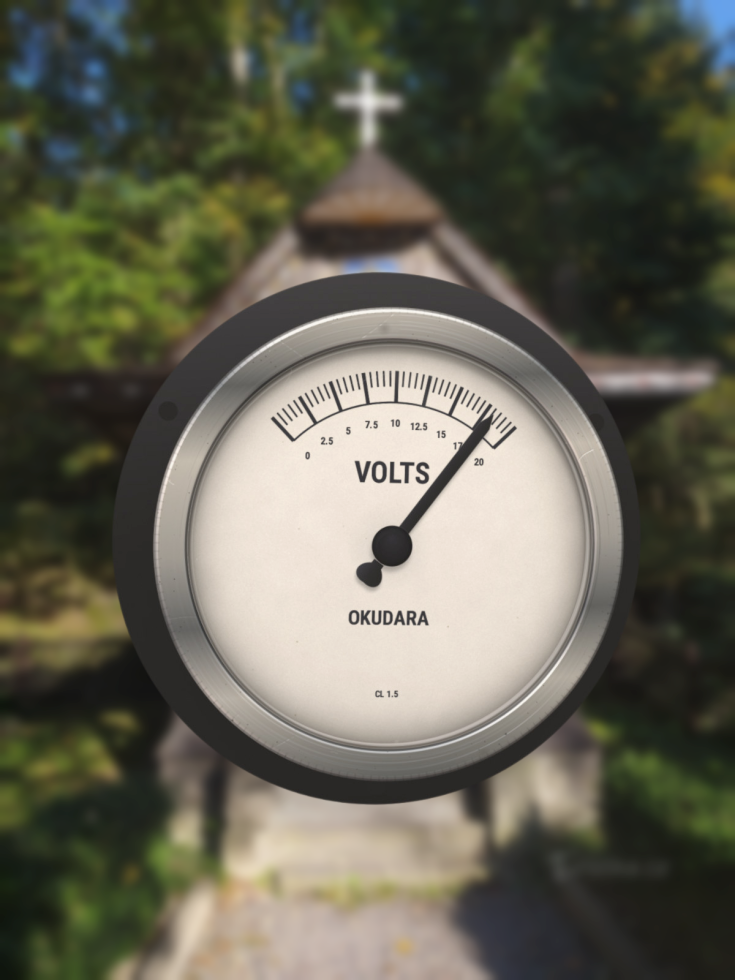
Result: 18; V
